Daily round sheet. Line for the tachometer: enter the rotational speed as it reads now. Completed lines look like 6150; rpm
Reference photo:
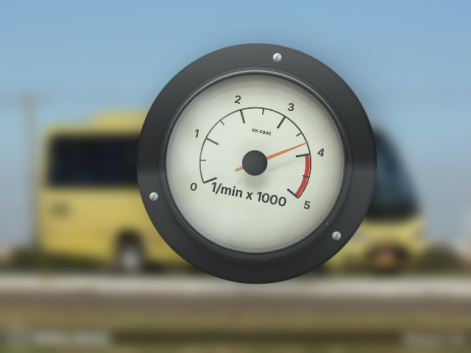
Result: 3750; rpm
